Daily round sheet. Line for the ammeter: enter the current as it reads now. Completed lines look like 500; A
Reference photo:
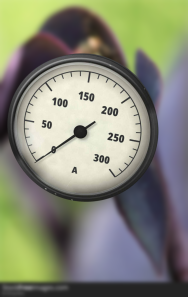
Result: 0; A
